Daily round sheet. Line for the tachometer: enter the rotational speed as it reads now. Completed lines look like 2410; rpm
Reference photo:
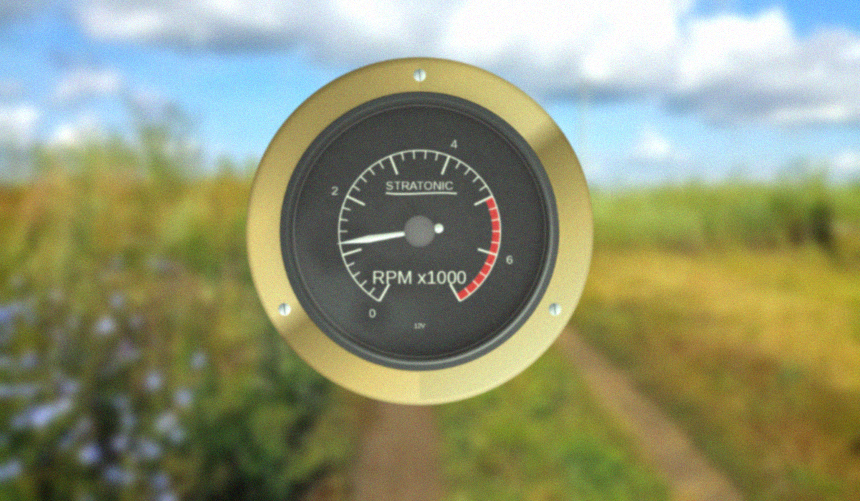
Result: 1200; rpm
